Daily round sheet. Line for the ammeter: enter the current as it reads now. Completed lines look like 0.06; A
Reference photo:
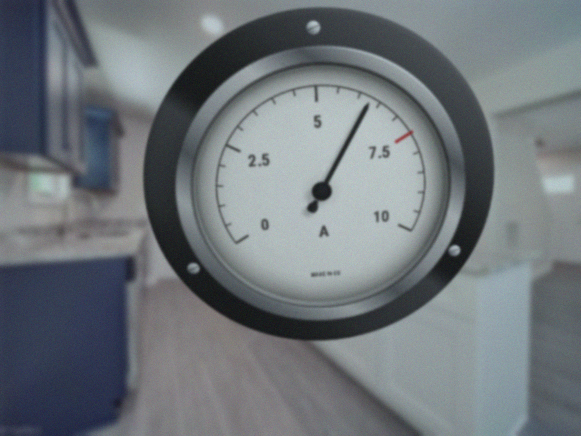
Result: 6.25; A
